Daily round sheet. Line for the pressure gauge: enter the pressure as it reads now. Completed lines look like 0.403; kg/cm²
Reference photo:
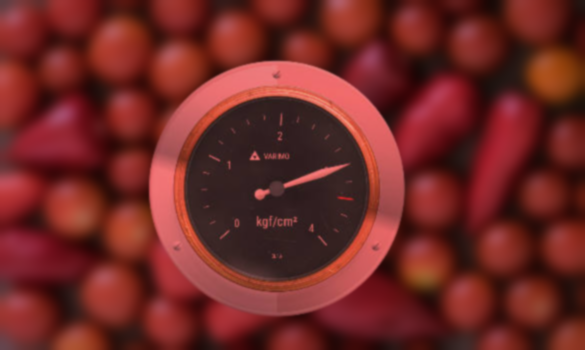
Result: 3; kg/cm²
